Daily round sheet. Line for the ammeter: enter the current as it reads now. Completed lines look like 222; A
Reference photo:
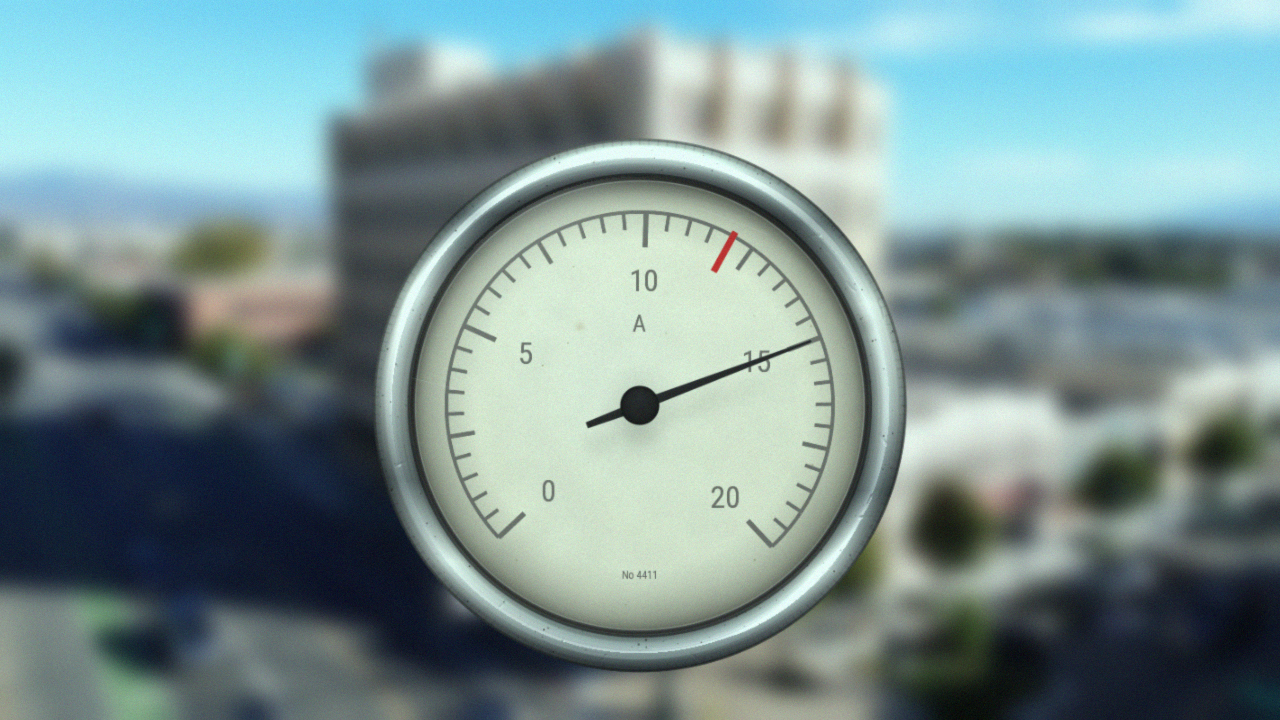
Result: 15; A
